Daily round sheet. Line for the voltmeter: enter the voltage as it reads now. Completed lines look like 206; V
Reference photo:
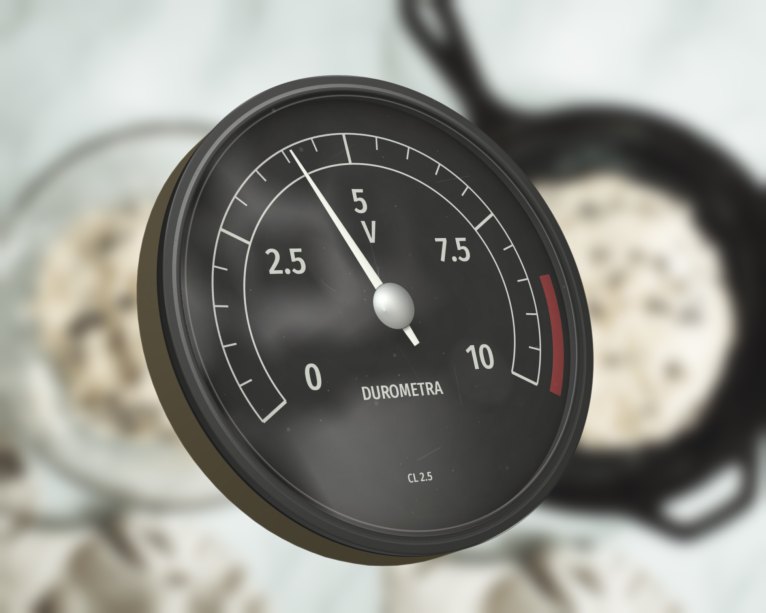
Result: 4; V
